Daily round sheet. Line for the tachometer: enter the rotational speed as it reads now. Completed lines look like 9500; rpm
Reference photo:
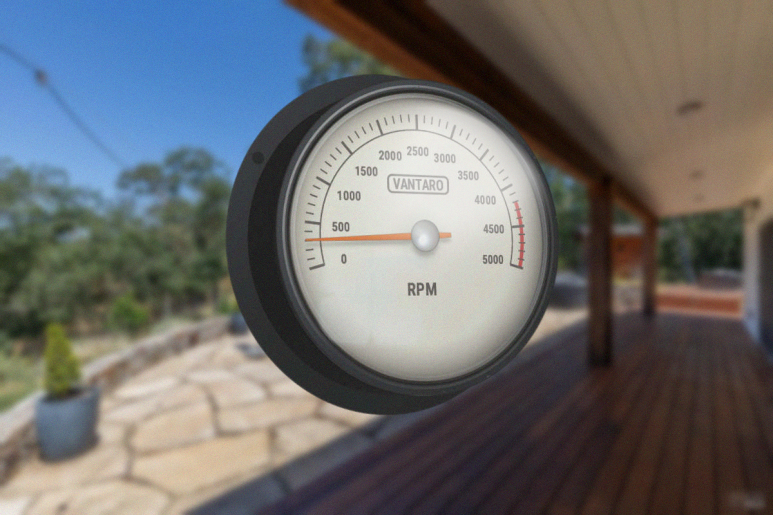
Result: 300; rpm
